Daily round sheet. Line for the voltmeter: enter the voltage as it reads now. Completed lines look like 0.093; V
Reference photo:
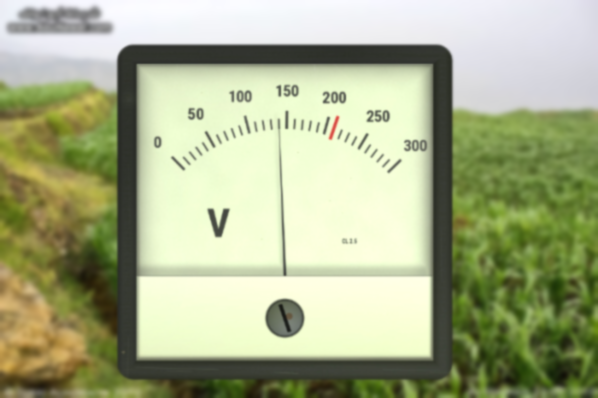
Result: 140; V
